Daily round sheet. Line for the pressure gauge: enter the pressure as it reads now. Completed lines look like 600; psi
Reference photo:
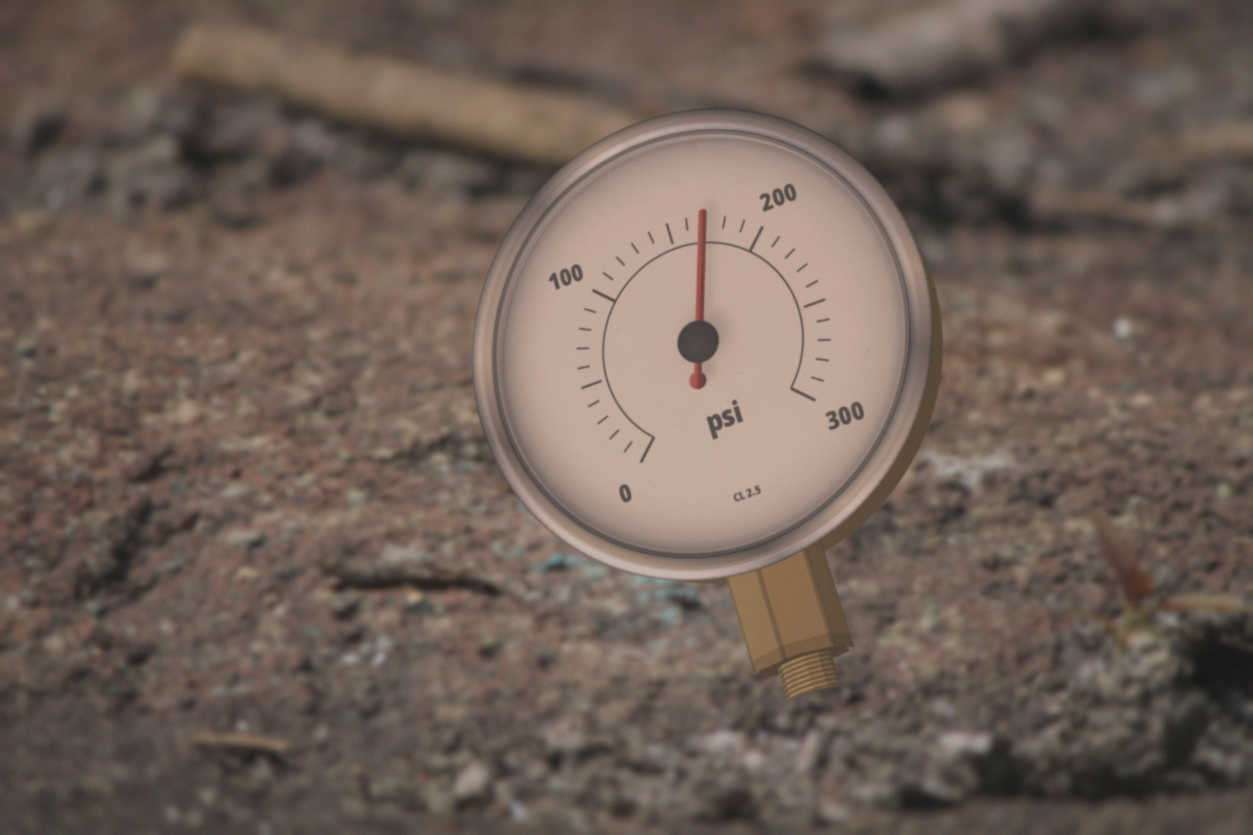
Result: 170; psi
